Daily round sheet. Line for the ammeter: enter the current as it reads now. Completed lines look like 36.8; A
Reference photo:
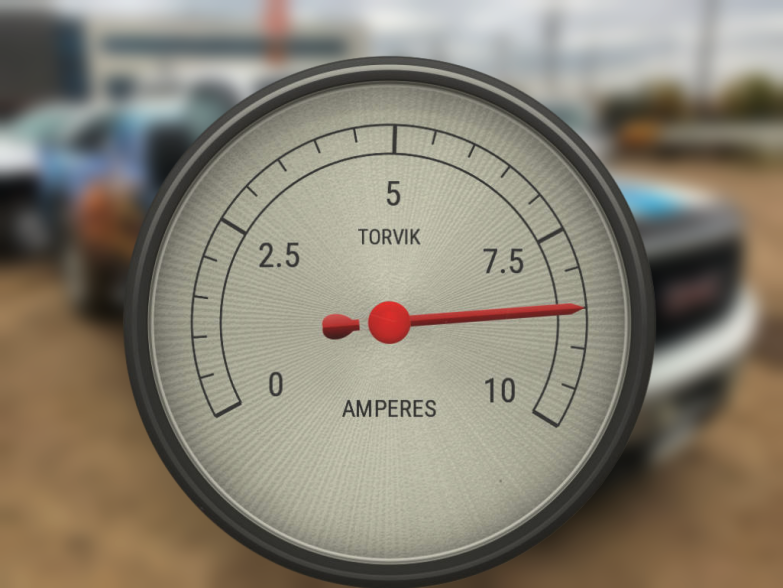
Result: 8.5; A
